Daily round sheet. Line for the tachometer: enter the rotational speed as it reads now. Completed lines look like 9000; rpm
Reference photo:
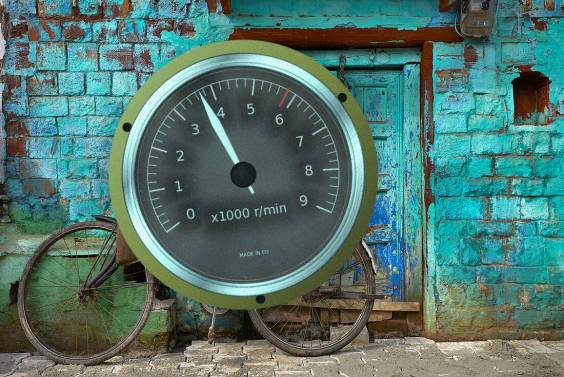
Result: 3700; rpm
